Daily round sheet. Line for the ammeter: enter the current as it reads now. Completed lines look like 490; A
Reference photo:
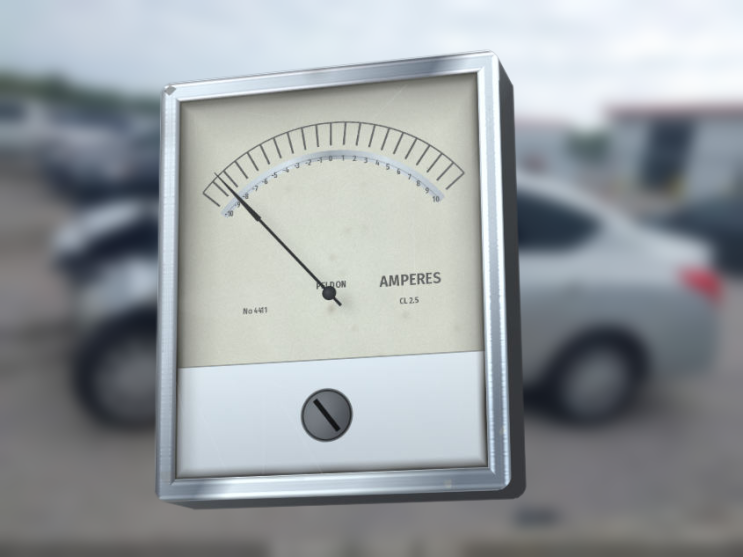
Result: -8.5; A
